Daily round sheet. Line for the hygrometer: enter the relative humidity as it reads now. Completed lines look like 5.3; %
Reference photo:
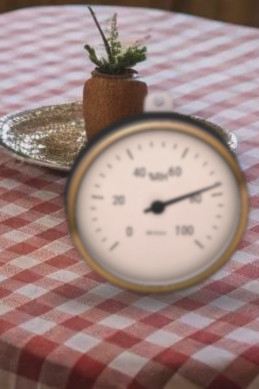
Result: 76; %
